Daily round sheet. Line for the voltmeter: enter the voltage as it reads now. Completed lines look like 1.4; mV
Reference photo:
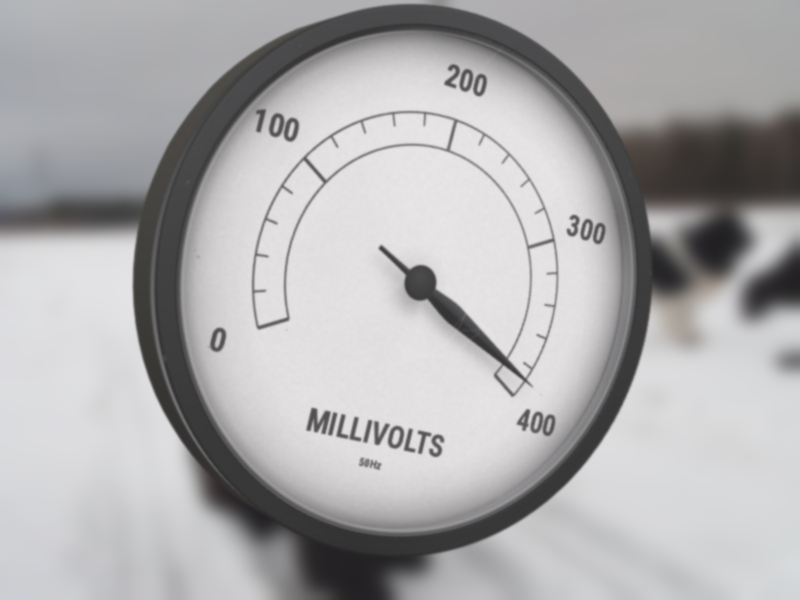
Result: 390; mV
